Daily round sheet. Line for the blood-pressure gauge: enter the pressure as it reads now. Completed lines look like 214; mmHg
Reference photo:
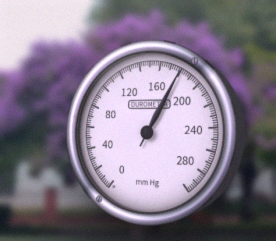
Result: 180; mmHg
